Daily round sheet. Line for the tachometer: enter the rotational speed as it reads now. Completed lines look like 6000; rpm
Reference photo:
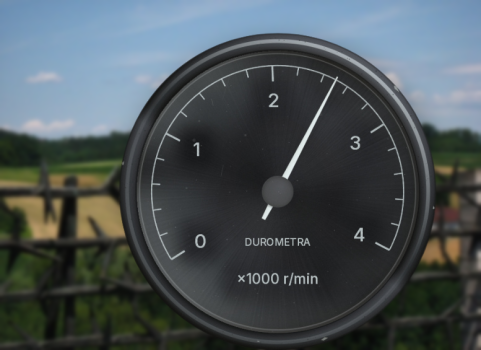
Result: 2500; rpm
